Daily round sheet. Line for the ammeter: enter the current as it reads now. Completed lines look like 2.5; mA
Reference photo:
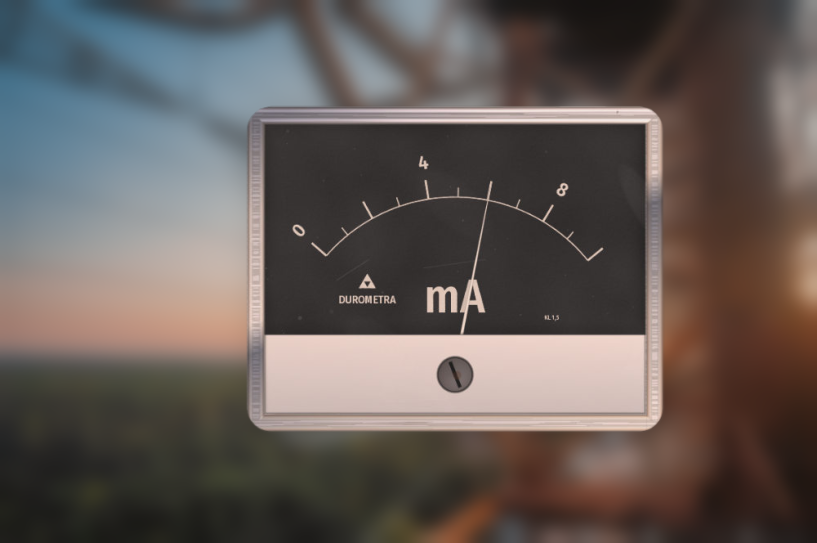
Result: 6; mA
